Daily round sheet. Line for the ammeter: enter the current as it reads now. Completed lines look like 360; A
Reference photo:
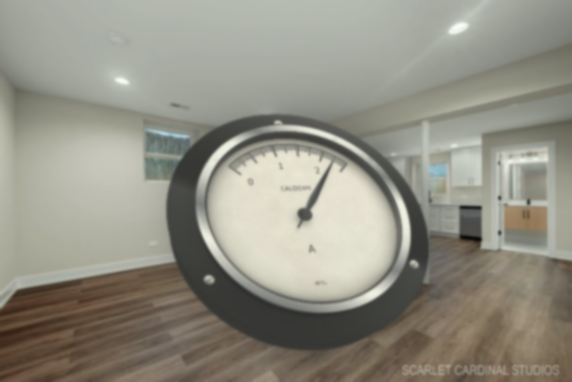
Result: 2.25; A
